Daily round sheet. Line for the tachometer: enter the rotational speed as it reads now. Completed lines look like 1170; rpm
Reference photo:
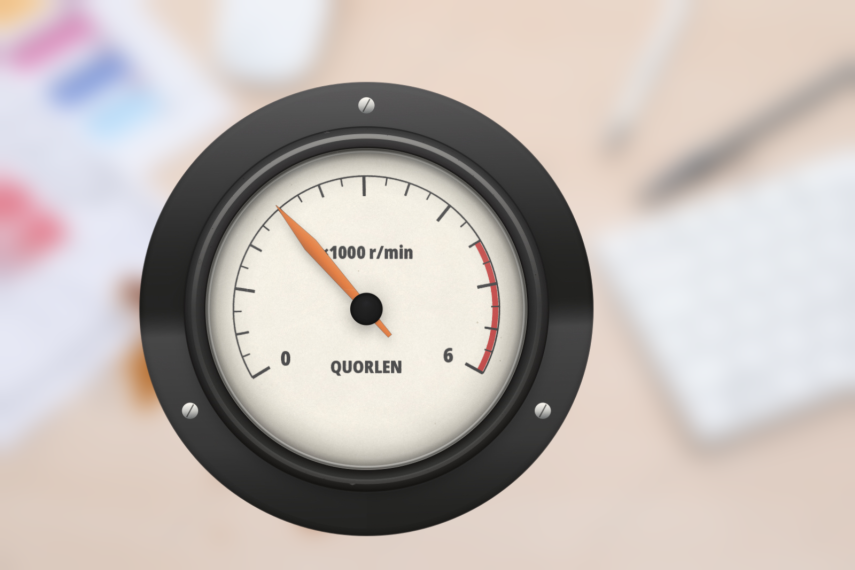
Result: 2000; rpm
